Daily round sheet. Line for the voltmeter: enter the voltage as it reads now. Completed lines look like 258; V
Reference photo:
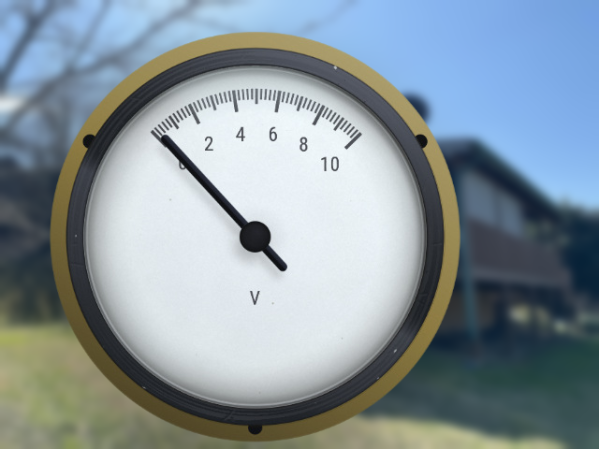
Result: 0.2; V
